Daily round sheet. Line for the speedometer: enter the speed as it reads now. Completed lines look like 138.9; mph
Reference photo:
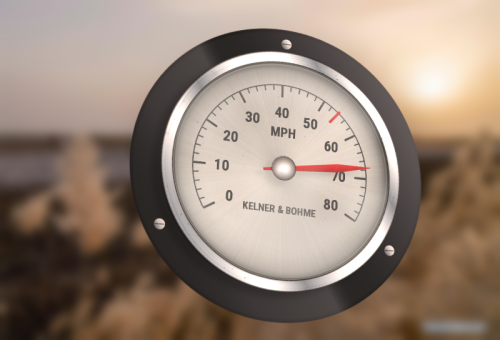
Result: 68; mph
